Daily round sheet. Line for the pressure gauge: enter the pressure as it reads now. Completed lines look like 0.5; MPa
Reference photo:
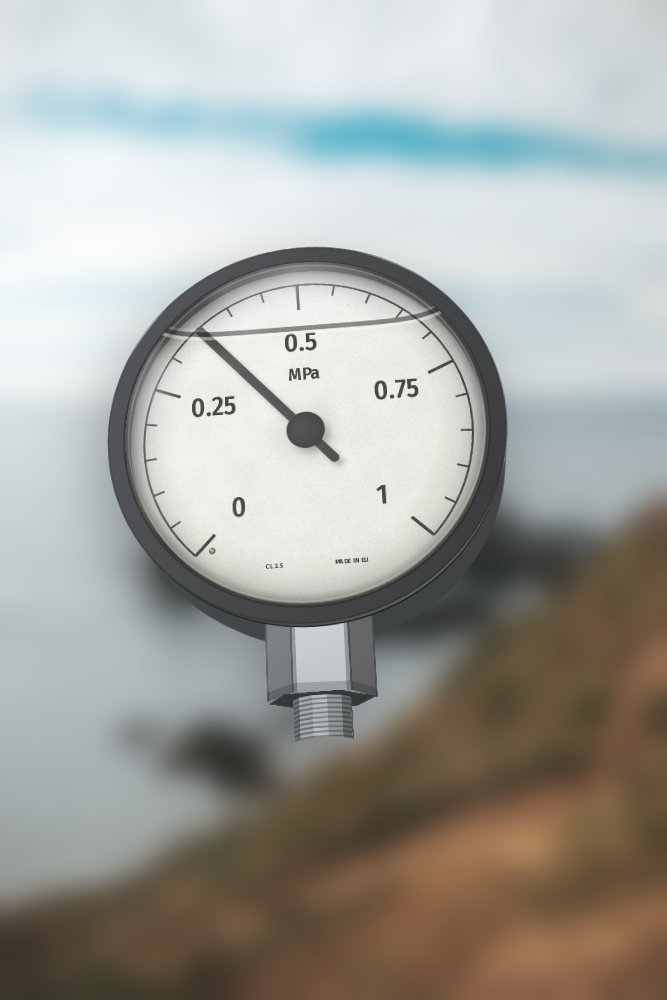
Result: 0.35; MPa
